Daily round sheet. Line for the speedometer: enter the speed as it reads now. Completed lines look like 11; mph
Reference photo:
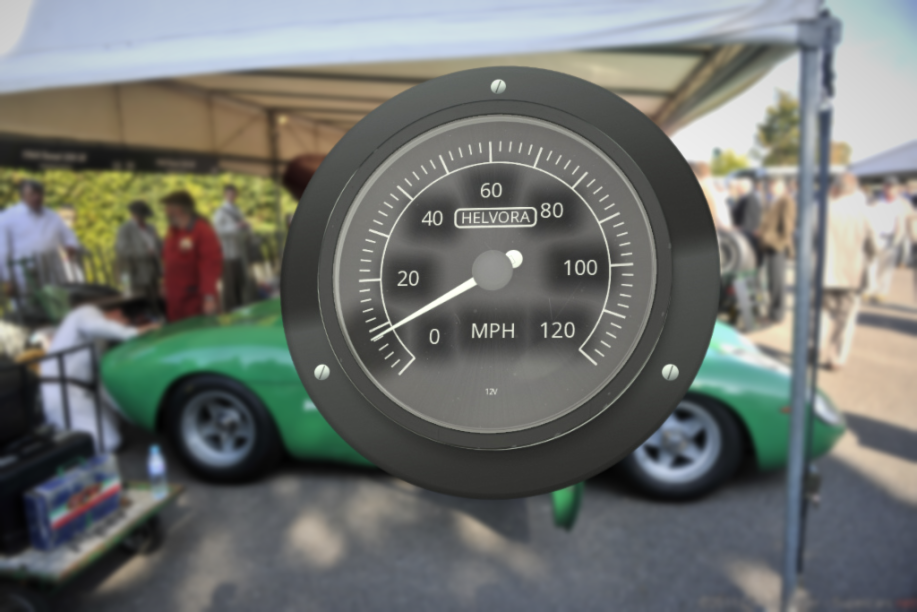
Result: 8; mph
